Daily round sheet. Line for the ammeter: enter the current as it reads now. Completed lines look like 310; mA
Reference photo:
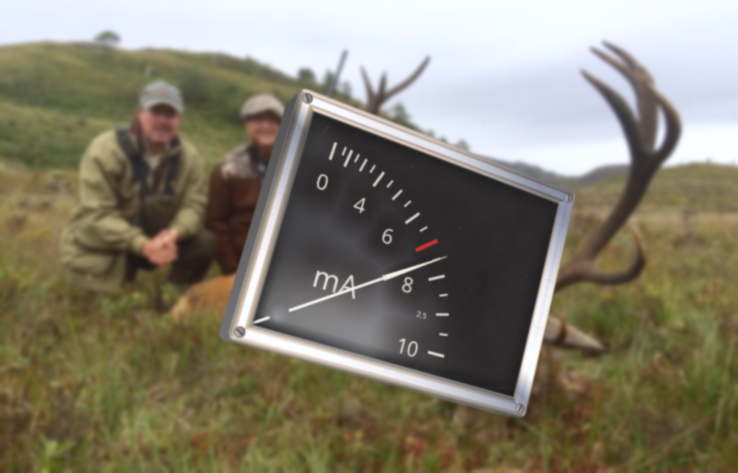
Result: 7.5; mA
